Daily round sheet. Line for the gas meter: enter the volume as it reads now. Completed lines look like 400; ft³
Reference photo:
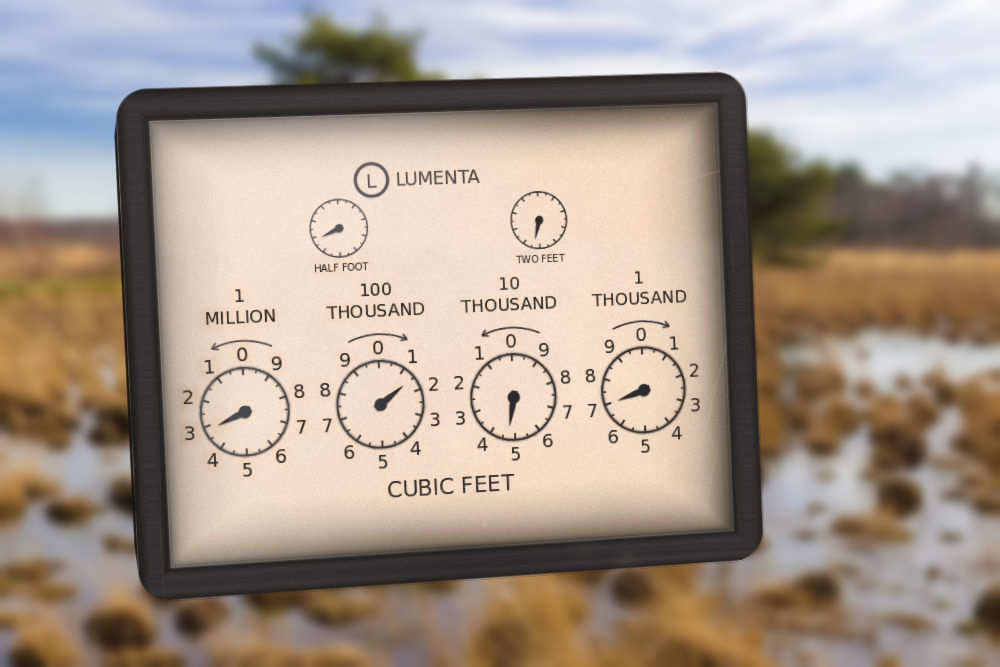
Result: 314700; ft³
